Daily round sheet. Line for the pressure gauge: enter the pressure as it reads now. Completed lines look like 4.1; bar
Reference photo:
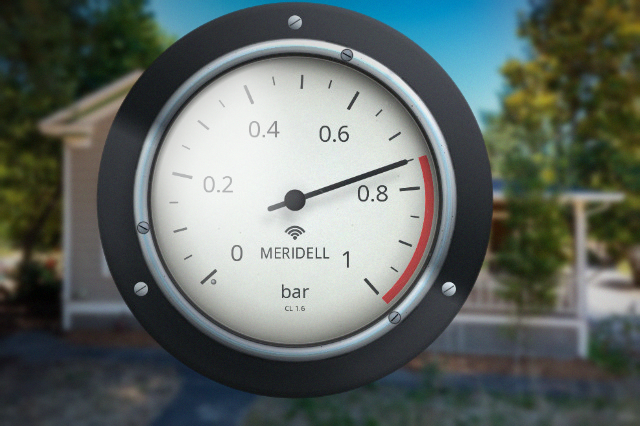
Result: 0.75; bar
